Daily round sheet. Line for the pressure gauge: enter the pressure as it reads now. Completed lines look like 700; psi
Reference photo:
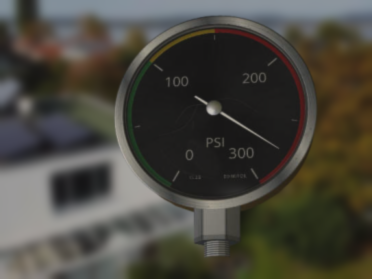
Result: 275; psi
